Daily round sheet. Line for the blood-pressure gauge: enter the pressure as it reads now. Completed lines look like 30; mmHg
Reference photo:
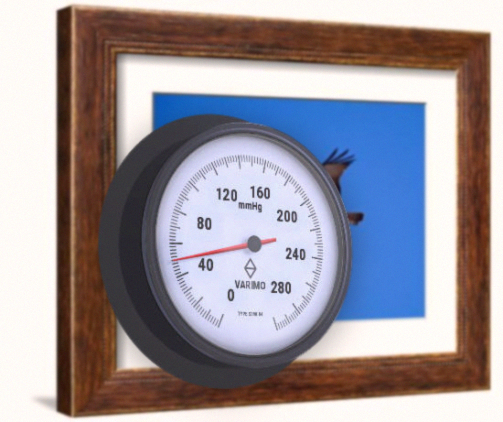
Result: 50; mmHg
